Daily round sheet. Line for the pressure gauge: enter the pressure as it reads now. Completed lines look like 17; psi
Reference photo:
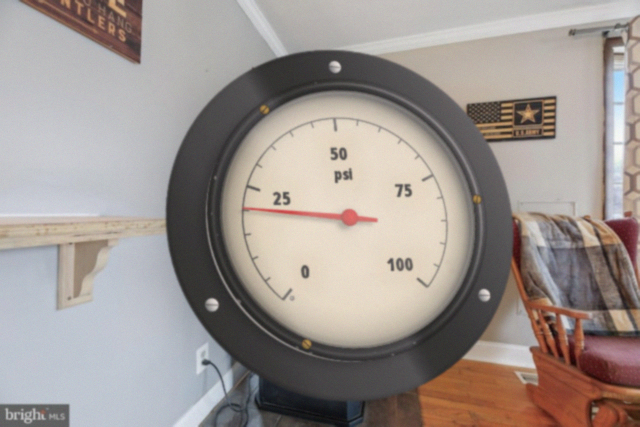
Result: 20; psi
